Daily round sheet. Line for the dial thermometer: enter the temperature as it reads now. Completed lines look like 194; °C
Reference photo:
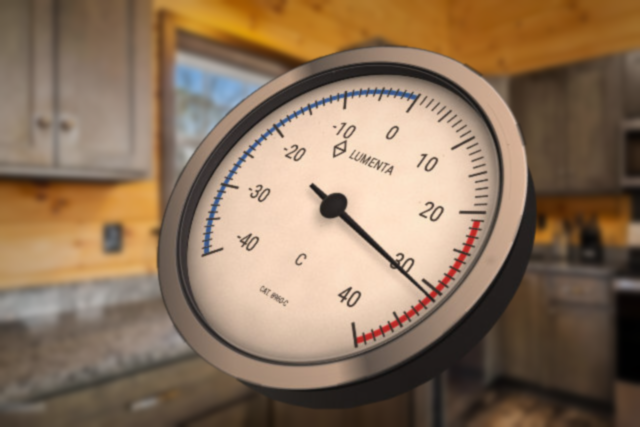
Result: 31; °C
